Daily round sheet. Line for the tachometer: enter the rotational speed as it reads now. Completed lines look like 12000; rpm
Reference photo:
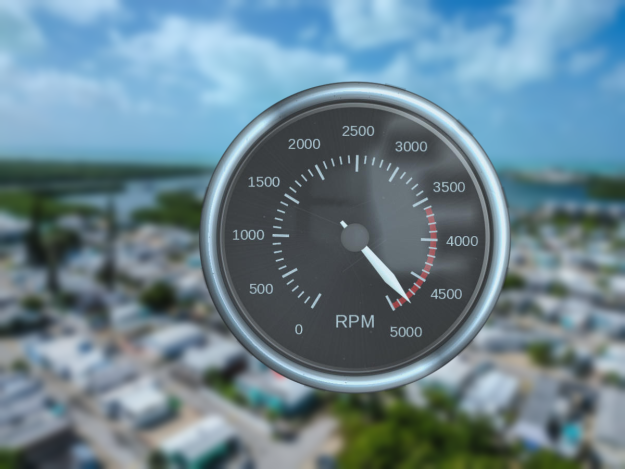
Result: 4800; rpm
